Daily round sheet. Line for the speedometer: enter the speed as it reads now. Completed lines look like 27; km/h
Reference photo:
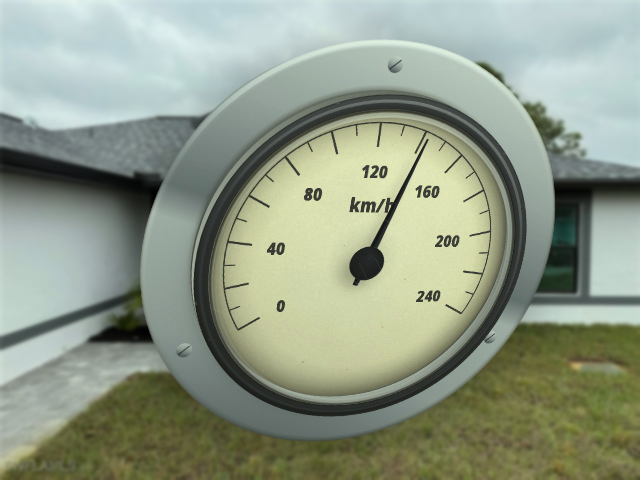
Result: 140; km/h
